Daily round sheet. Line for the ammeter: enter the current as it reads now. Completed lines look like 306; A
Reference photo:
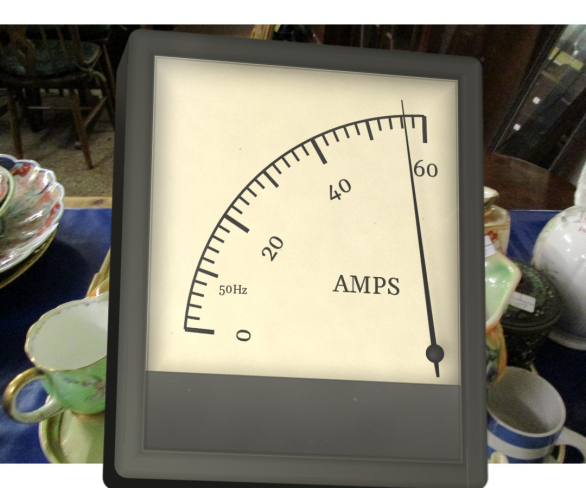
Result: 56; A
